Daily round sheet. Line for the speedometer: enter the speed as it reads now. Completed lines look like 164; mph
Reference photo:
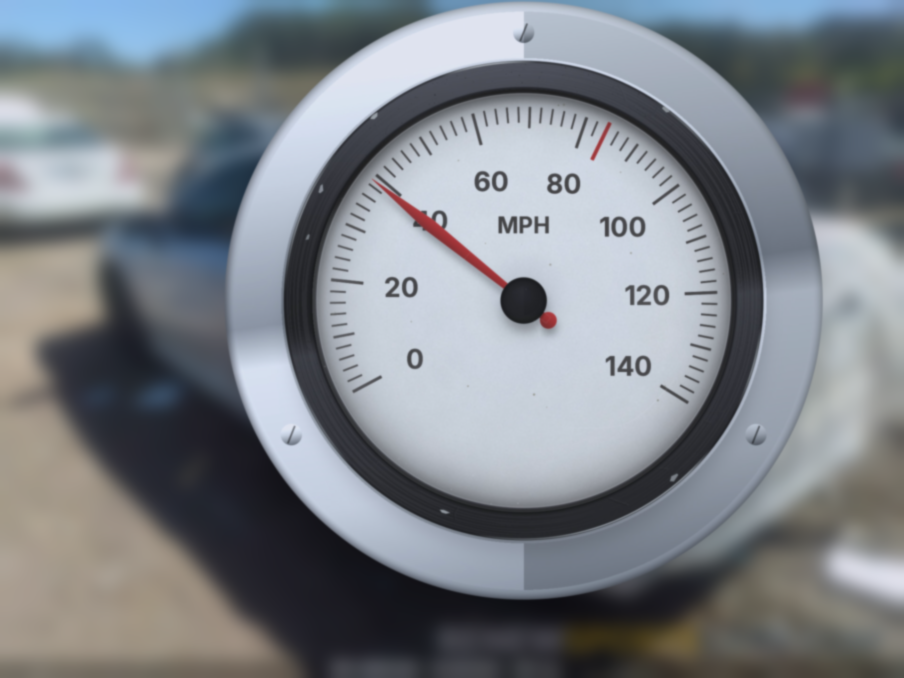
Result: 39; mph
